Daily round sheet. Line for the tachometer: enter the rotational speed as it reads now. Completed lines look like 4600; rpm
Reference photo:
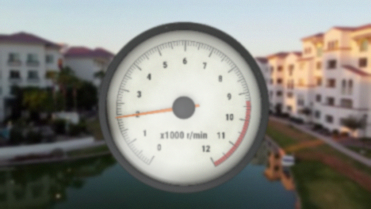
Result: 2000; rpm
